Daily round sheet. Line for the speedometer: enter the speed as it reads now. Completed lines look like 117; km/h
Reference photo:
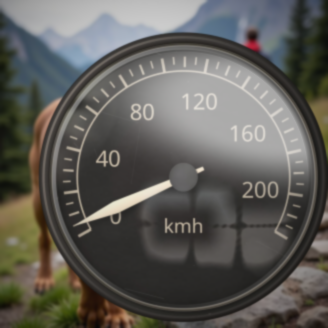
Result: 5; km/h
